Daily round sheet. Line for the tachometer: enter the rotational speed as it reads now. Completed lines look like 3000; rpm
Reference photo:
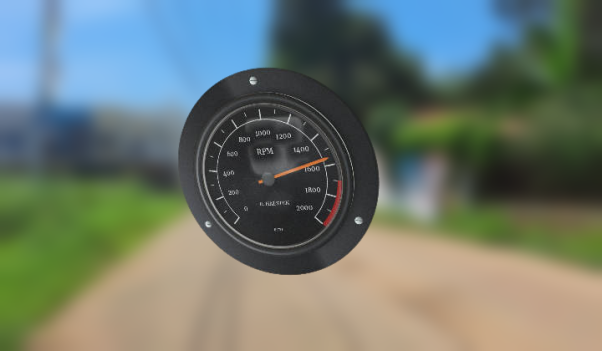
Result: 1550; rpm
